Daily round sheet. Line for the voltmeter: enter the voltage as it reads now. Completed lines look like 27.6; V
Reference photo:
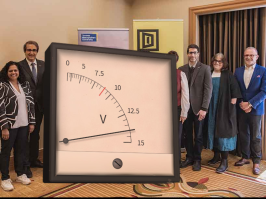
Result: 14; V
